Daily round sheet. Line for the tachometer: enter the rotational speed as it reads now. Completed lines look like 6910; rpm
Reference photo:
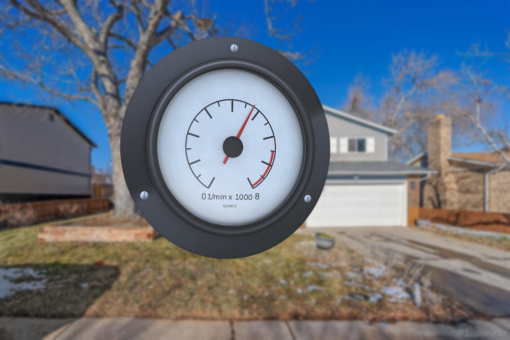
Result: 4750; rpm
